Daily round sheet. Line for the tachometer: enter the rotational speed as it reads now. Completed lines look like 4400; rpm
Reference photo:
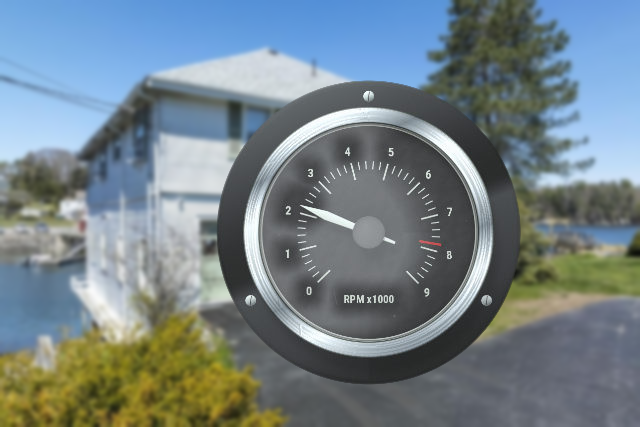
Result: 2200; rpm
